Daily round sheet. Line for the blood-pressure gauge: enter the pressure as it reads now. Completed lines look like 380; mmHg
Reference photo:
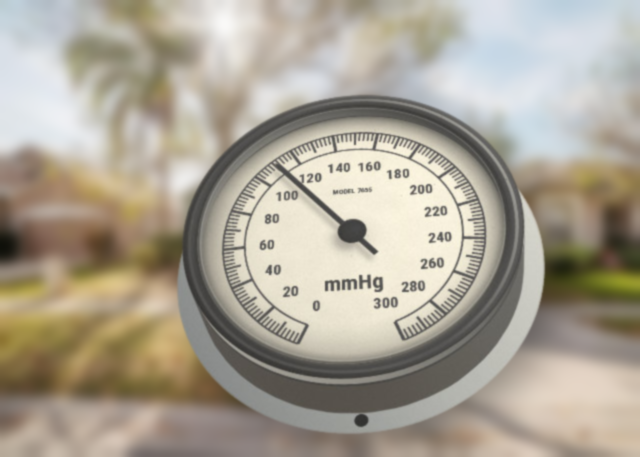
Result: 110; mmHg
